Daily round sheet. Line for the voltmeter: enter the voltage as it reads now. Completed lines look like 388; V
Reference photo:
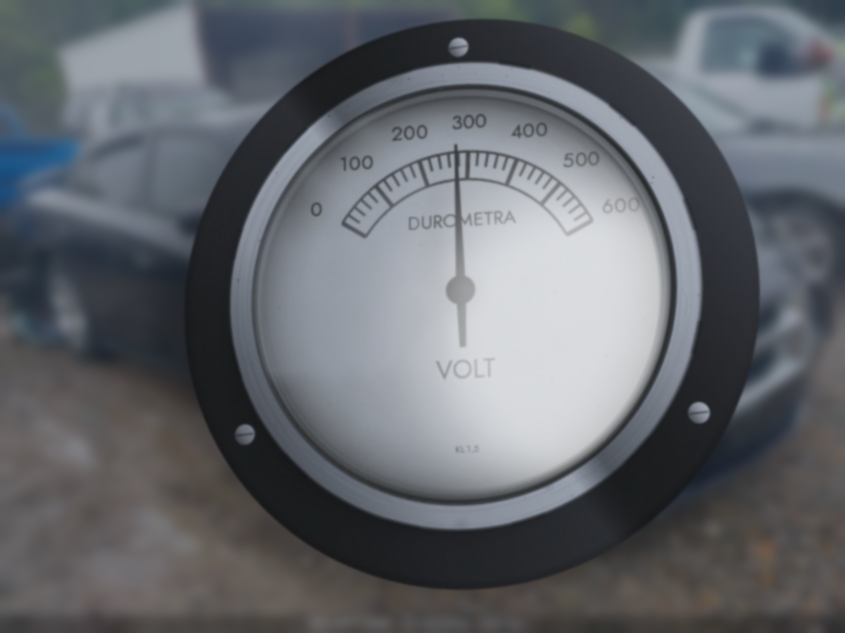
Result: 280; V
